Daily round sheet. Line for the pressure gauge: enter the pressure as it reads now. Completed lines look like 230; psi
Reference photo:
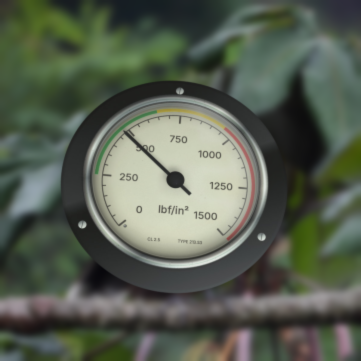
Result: 475; psi
